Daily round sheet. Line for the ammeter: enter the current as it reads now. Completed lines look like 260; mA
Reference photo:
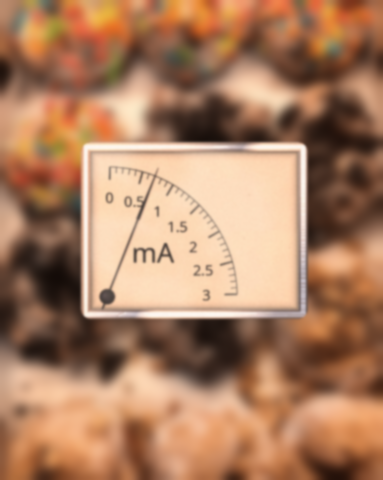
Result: 0.7; mA
